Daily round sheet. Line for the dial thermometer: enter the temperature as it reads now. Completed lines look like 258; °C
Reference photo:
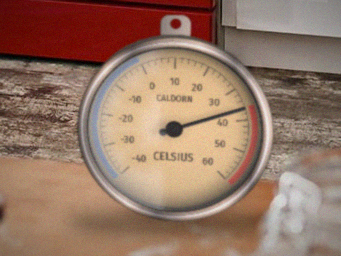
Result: 36; °C
